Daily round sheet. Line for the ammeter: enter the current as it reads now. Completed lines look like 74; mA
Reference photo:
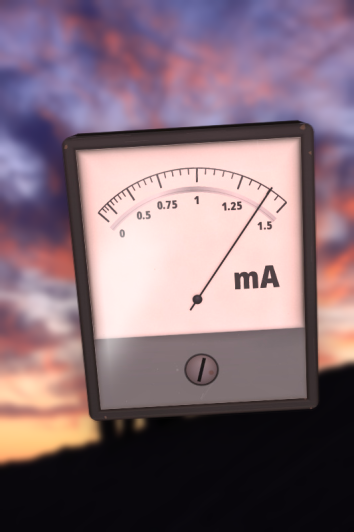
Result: 1.4; mA
